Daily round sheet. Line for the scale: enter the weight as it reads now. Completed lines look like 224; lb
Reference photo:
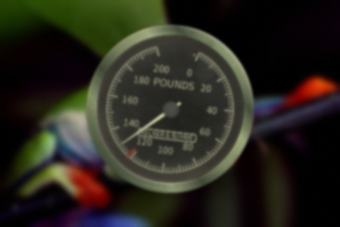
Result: 130; lb
